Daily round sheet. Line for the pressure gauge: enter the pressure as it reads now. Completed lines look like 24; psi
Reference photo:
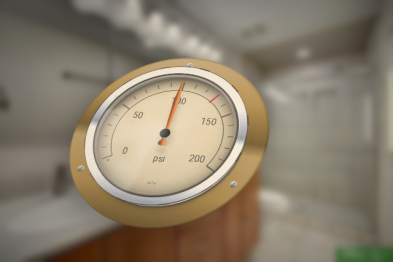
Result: 100; psi
